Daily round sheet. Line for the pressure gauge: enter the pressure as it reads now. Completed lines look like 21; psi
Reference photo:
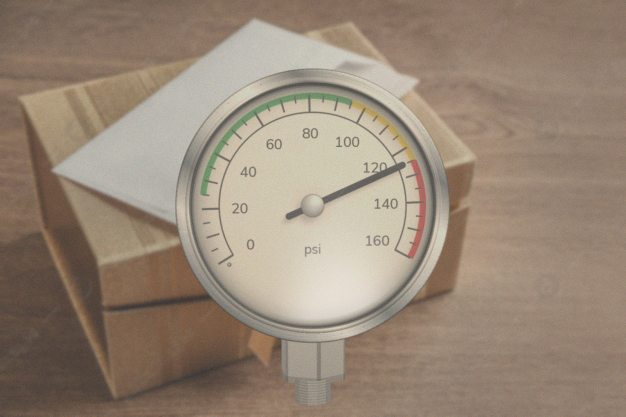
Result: 125; psi
